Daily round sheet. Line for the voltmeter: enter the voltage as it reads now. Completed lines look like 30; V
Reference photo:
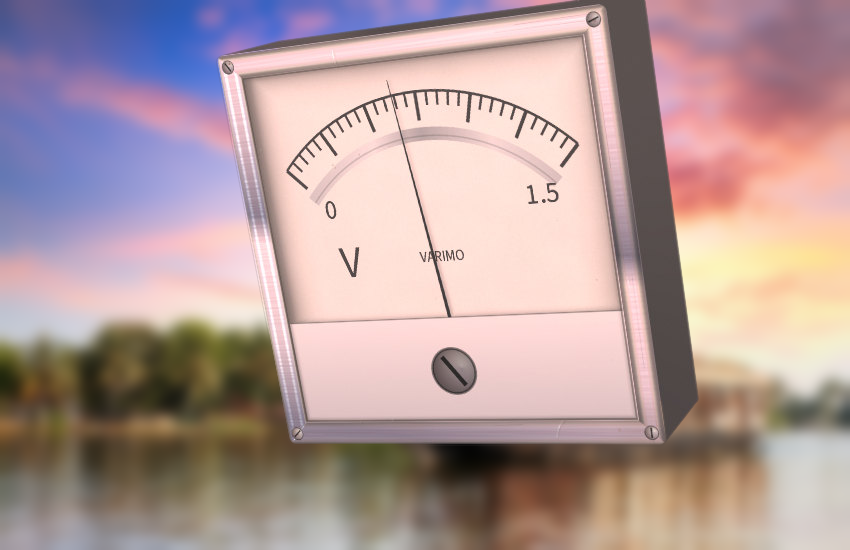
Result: 0.65; V
